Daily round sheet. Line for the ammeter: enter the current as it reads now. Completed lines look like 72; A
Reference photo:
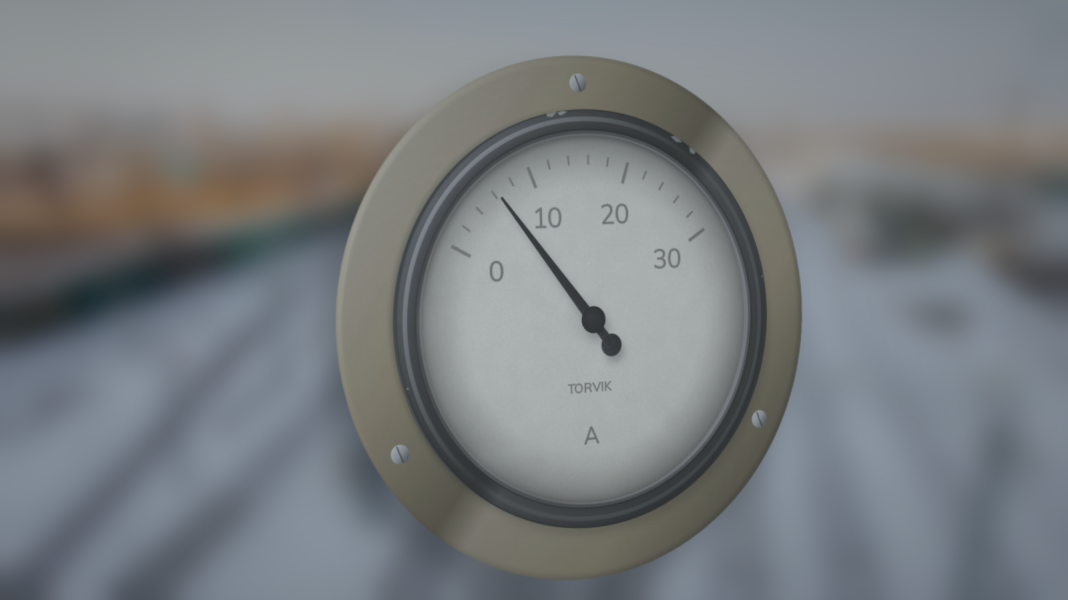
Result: 6; A
